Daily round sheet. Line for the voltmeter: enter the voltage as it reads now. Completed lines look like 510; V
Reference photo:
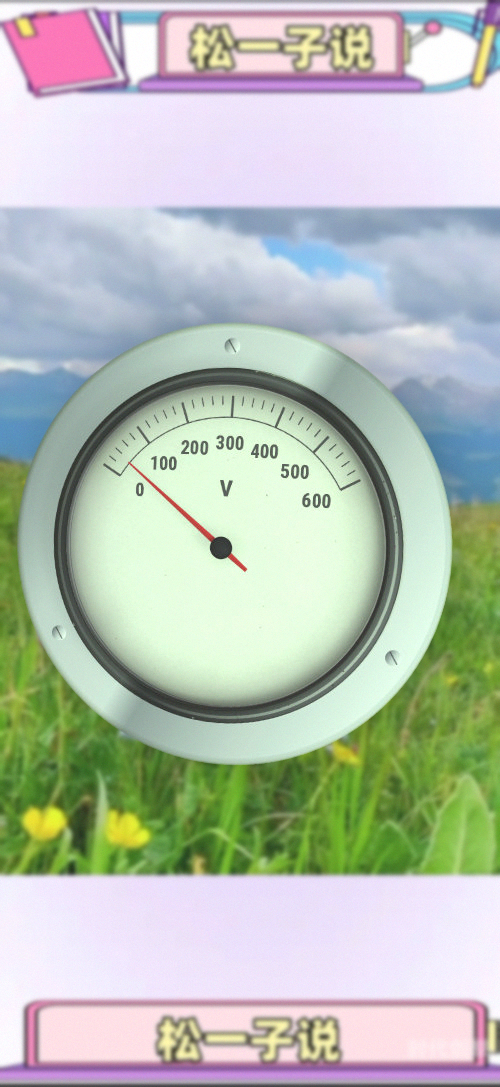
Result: 40; V
